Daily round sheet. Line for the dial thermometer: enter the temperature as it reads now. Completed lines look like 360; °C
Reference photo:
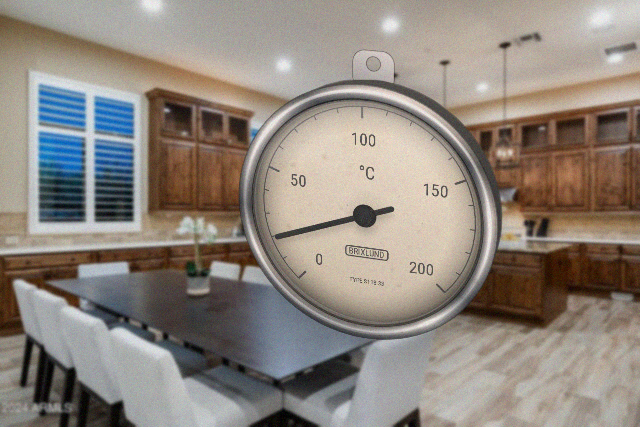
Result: 20; °C
